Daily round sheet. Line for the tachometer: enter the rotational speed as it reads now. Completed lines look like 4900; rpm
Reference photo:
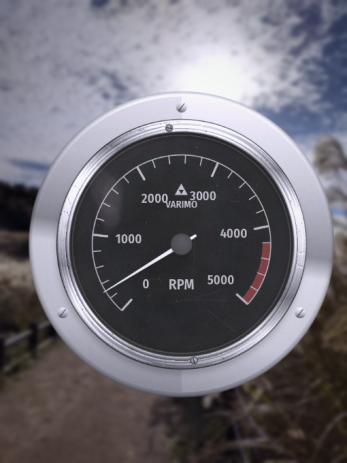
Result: 300; rpm
